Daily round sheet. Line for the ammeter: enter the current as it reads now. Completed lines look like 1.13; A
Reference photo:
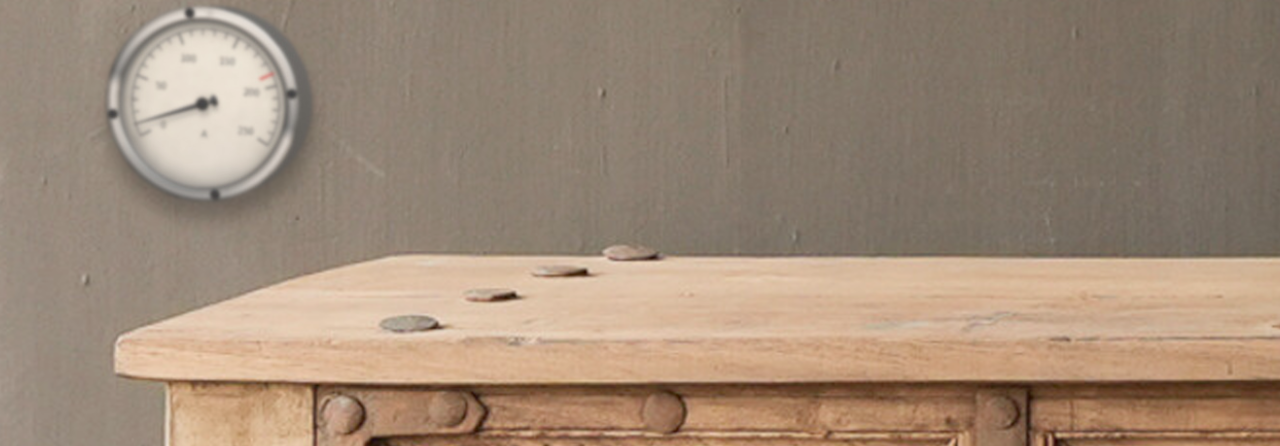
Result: 10; A
